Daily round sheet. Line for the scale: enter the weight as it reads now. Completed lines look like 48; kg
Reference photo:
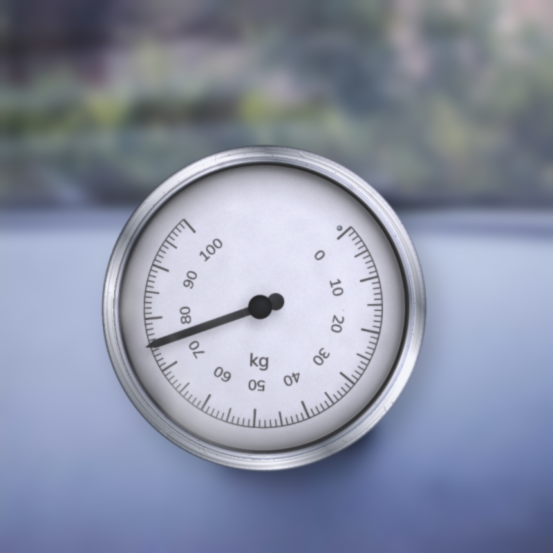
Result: 75; kg
